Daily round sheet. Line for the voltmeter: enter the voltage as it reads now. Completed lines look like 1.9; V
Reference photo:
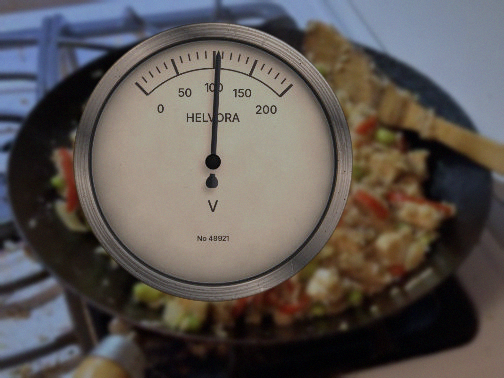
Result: 105; V
